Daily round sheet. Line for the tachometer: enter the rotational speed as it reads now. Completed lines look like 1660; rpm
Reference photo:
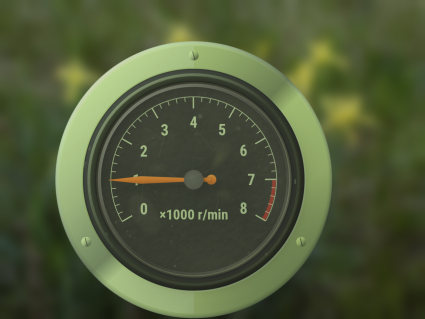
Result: 1000; rpm
